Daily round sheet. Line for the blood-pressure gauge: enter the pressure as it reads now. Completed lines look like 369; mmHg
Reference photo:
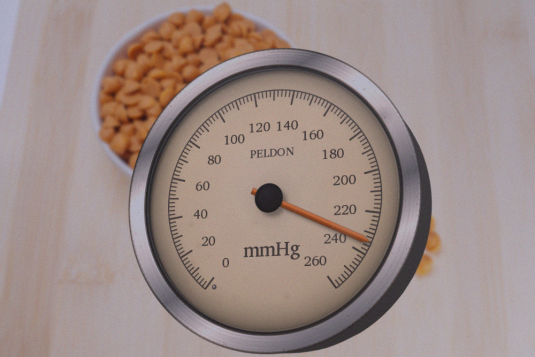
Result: 234; mmHg
